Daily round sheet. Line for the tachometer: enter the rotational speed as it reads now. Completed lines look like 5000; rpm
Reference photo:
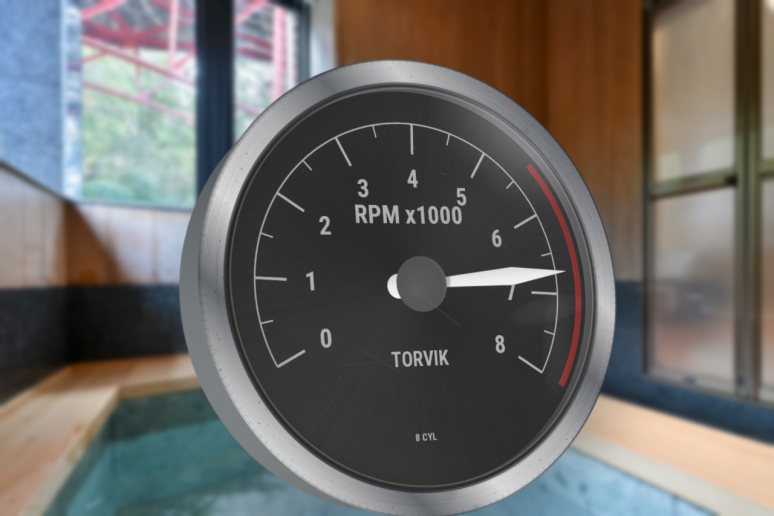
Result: 6750; rpm
